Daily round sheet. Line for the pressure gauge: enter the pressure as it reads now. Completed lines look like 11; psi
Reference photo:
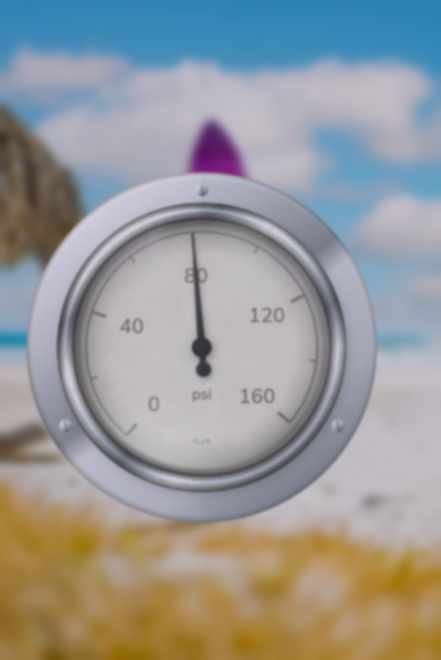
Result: 80; psi
